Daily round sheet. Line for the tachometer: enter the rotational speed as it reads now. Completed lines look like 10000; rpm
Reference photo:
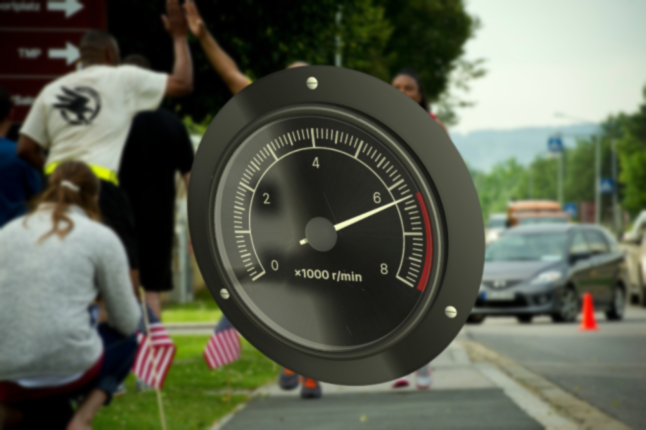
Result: 6300; rpm
